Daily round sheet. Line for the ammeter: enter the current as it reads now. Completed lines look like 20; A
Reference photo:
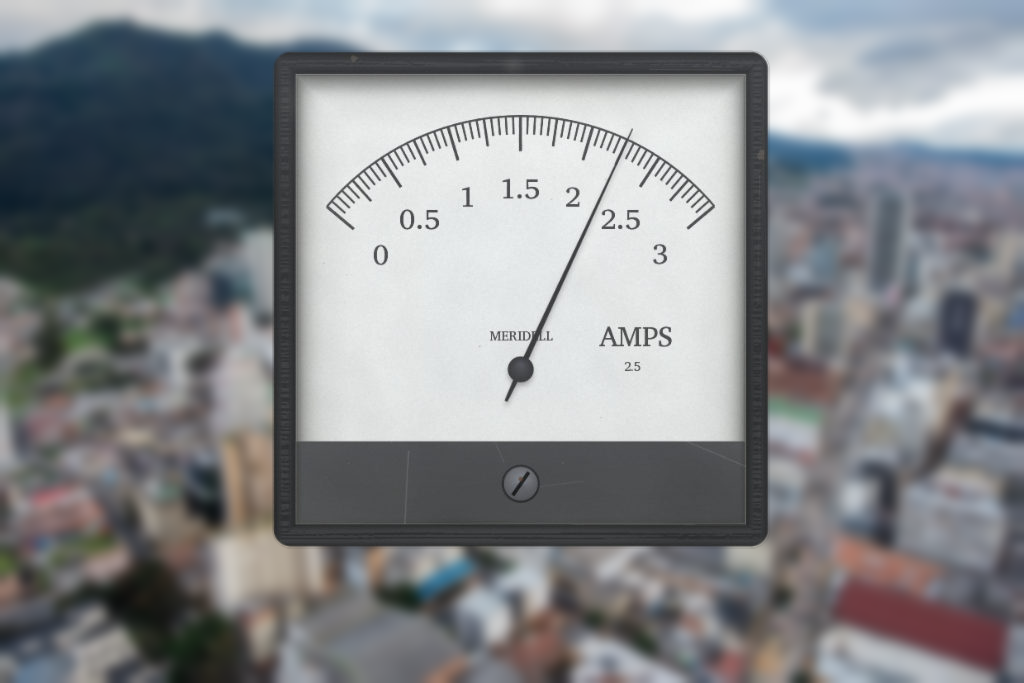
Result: 2.25; A
